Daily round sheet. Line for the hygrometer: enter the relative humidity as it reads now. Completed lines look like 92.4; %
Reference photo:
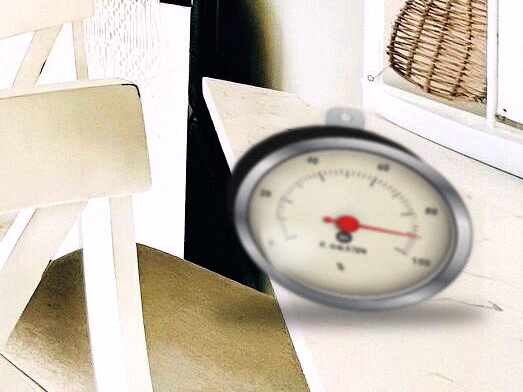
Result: 90; %
